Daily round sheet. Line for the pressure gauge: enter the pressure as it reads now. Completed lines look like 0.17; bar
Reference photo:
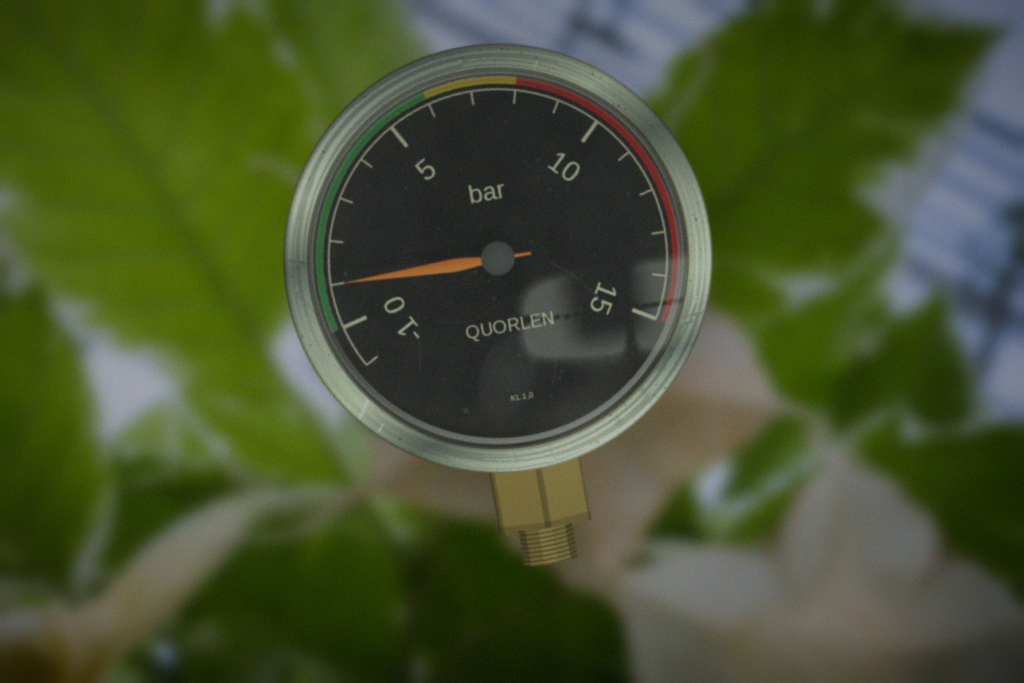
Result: 1; bar
